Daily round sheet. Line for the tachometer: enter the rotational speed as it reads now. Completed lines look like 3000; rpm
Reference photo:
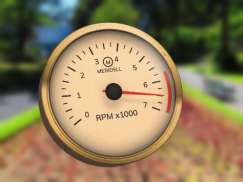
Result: 6500; rpm
